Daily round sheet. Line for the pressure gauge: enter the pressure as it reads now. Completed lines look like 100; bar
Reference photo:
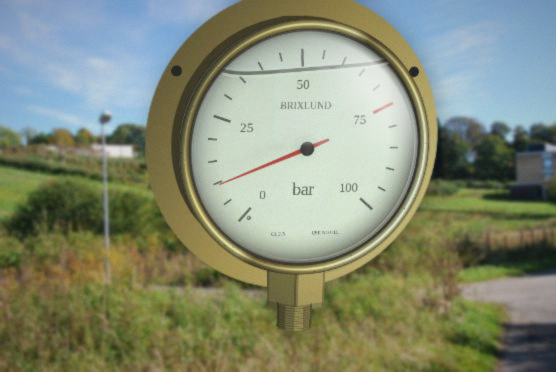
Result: 10; bar
